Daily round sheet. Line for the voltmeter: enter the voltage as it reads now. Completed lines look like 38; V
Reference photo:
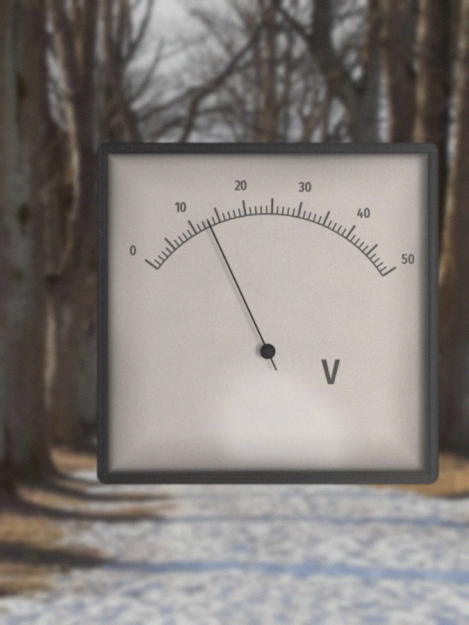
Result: 13; V
